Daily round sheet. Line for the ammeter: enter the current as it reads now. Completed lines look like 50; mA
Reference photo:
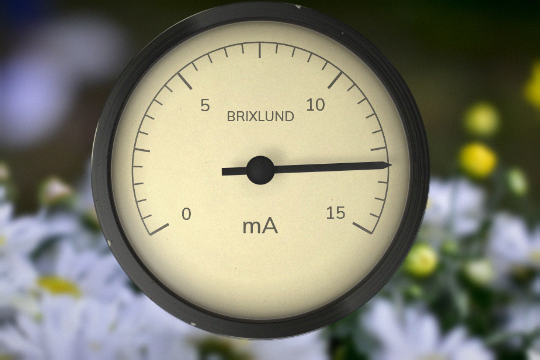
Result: 13; mA
